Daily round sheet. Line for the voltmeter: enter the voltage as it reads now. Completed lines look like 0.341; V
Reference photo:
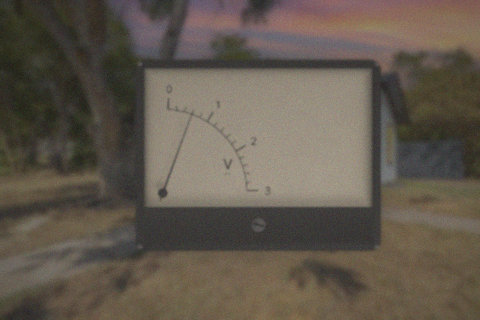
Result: 0.6; V
